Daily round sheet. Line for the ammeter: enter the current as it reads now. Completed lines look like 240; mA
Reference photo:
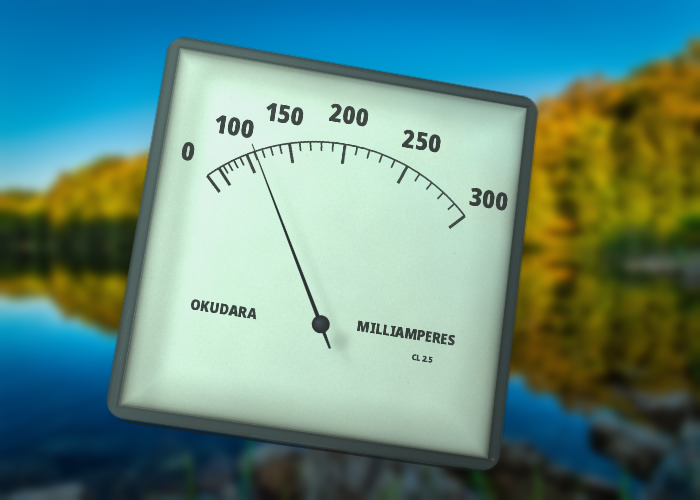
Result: 110; mA
